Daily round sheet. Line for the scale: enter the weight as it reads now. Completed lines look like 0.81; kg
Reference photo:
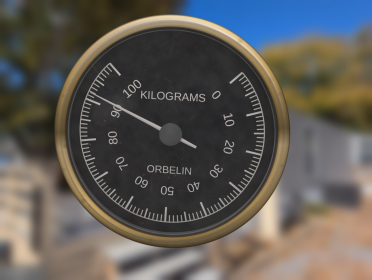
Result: 92; kg
